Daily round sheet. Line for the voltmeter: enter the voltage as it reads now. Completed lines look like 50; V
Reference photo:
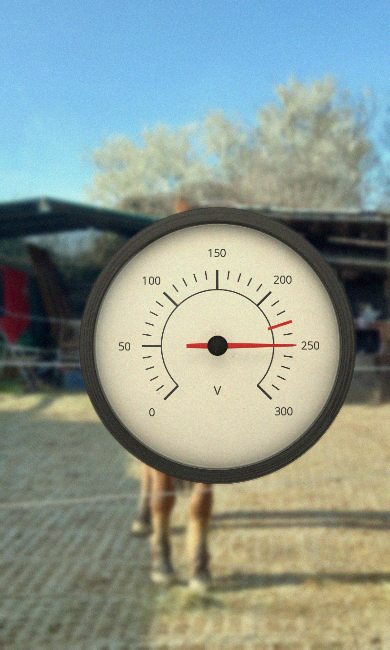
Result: 250; V
